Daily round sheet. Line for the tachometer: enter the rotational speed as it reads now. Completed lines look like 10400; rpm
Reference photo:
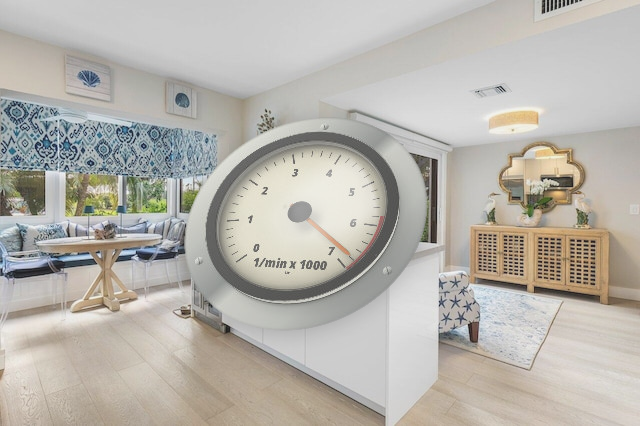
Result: 6800; rpm
